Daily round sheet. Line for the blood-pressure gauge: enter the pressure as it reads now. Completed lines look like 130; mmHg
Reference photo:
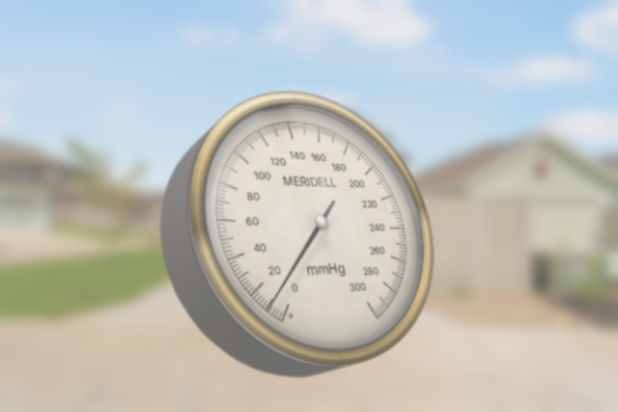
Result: 10; mmHg
